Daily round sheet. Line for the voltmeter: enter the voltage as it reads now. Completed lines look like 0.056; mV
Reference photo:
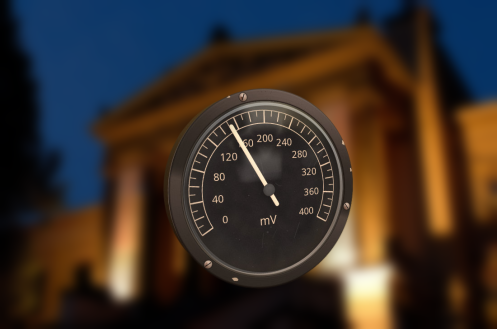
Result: 150; mV
